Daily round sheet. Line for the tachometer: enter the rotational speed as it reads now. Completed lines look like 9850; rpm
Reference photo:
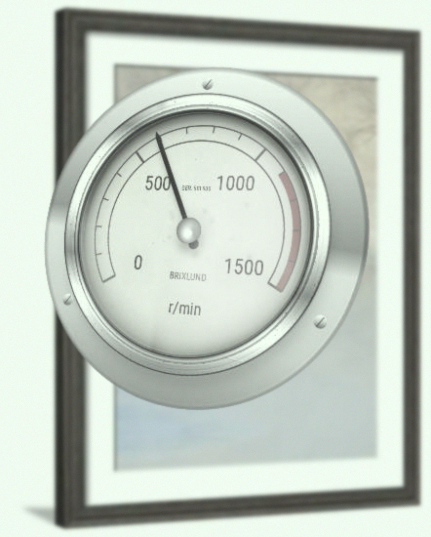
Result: 600; rpm
